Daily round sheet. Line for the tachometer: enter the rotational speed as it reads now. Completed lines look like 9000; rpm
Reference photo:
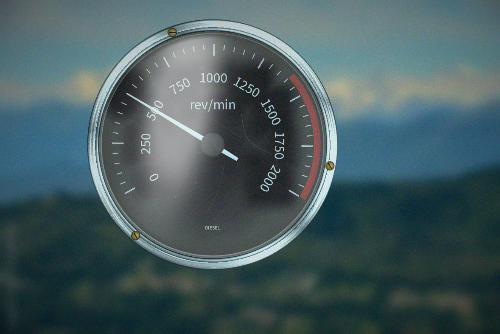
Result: 500; rpm
